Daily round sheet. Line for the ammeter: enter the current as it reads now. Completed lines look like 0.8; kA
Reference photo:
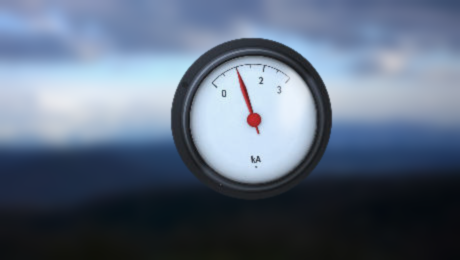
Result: 1; kA
